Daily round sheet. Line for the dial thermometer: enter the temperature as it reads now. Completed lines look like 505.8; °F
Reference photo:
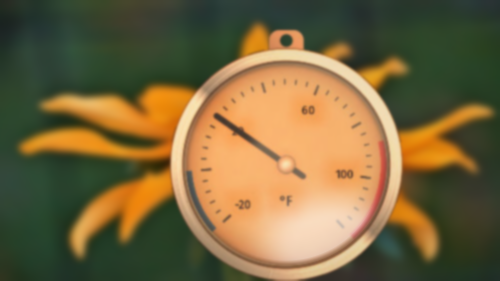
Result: 20; °F
